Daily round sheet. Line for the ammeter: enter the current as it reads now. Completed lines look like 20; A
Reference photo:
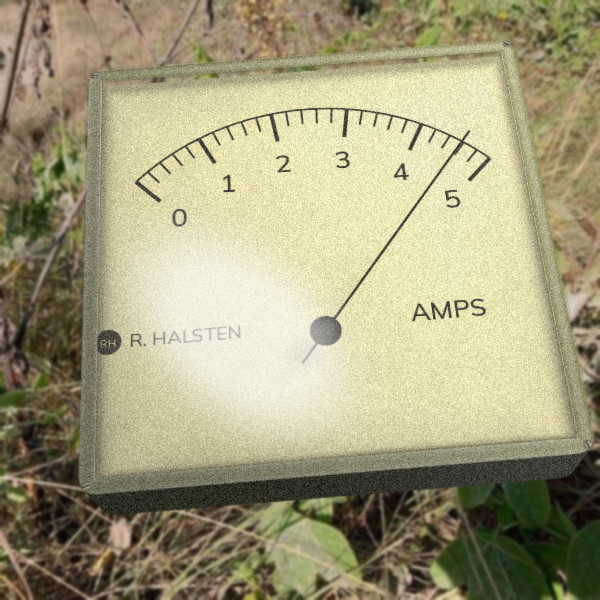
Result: 4.6; A
